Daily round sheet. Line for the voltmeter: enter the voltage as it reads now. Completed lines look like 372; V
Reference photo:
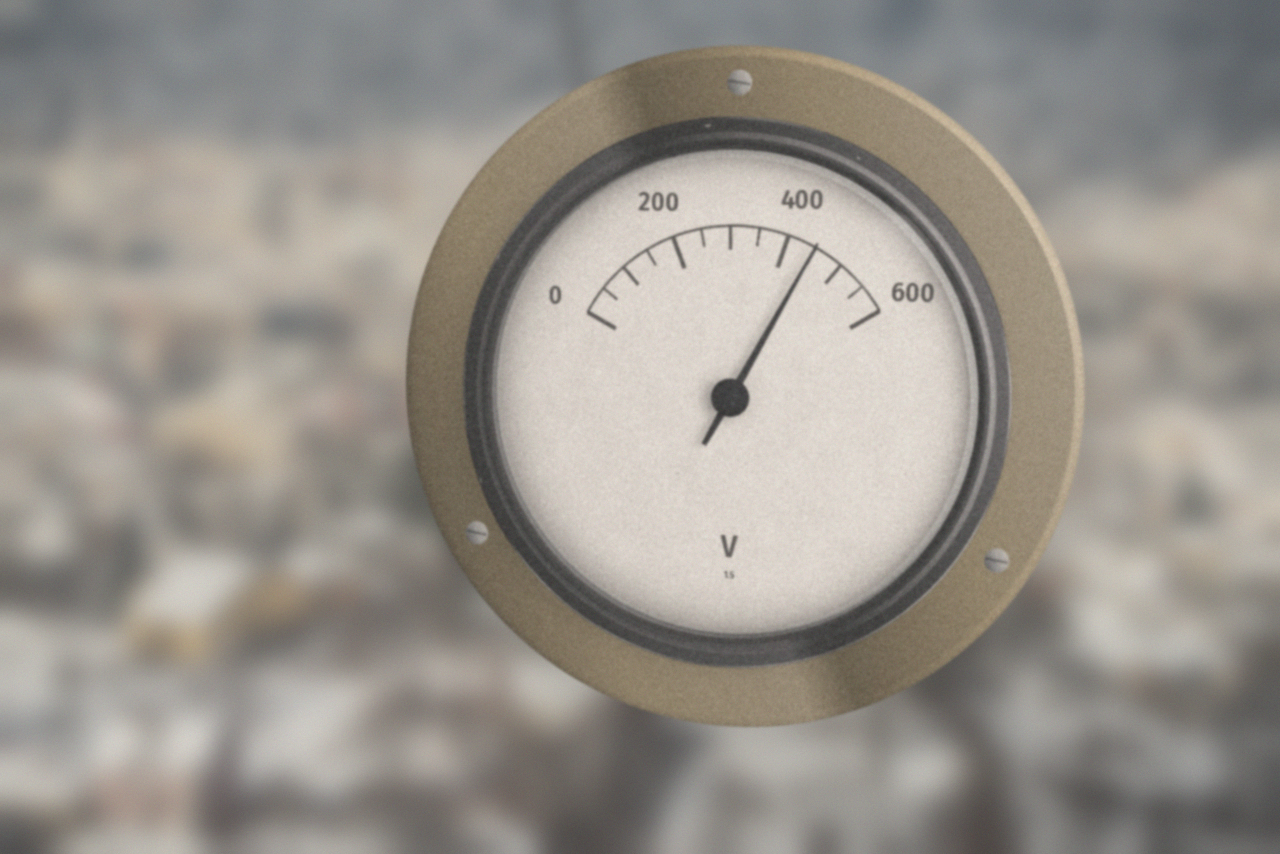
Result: 450; V
